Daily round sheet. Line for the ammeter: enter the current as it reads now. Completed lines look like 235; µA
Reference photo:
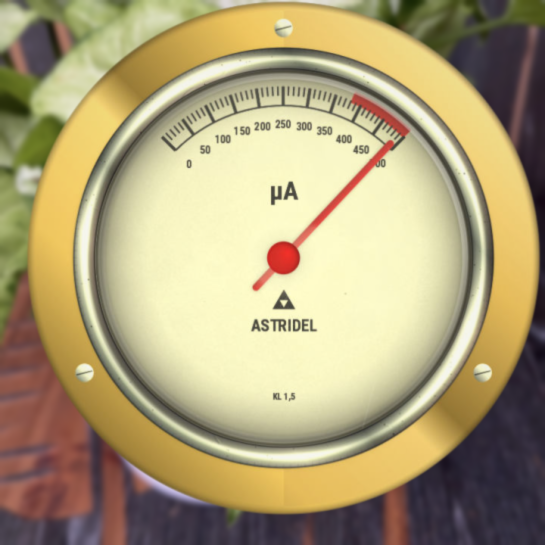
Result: 490; µA
